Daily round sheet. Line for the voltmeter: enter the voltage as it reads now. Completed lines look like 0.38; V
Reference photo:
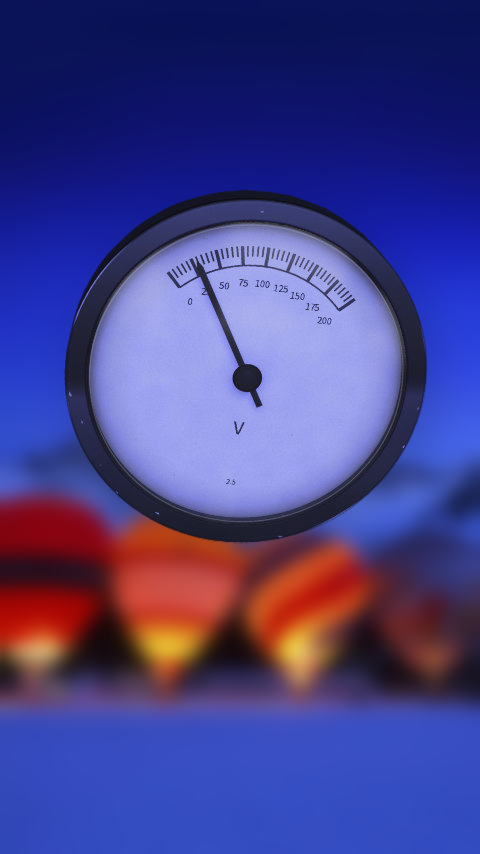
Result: 30; V
